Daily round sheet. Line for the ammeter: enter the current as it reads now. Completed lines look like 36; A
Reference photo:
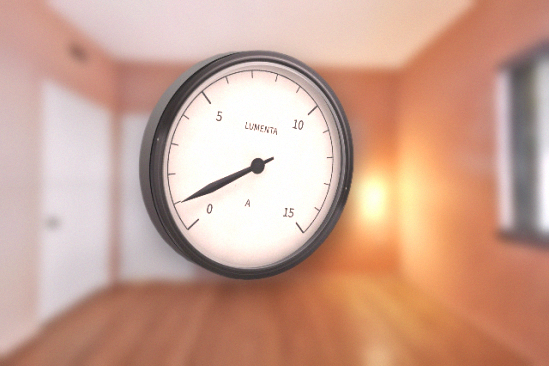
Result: 1; A
